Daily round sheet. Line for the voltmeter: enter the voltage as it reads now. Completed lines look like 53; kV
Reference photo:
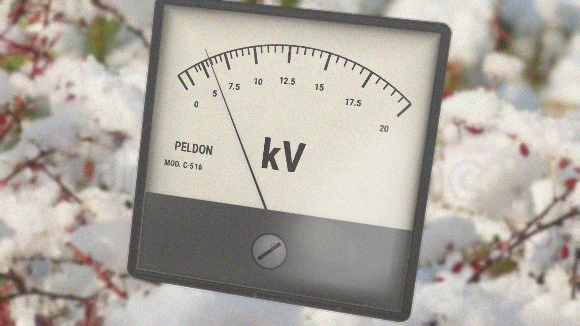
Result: 6; kV
